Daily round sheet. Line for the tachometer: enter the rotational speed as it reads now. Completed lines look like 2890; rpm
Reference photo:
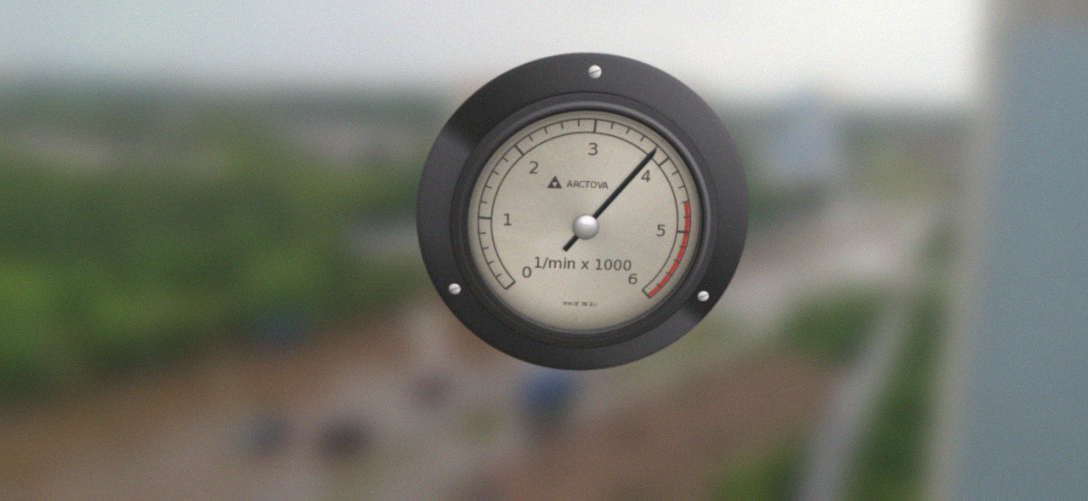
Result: 3800; rpm
